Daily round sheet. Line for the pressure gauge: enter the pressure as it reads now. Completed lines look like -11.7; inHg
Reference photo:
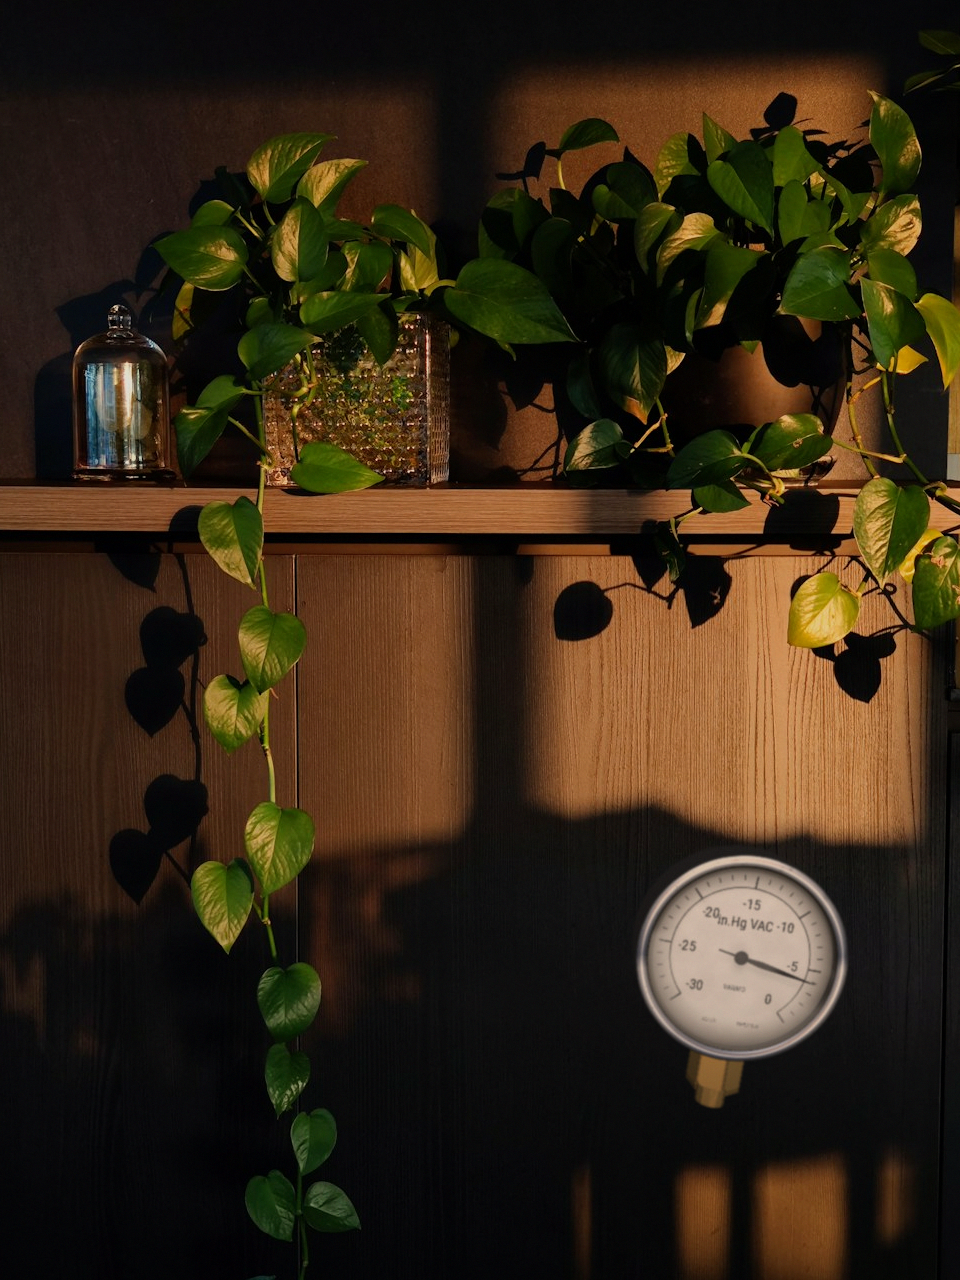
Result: -4; inHg
